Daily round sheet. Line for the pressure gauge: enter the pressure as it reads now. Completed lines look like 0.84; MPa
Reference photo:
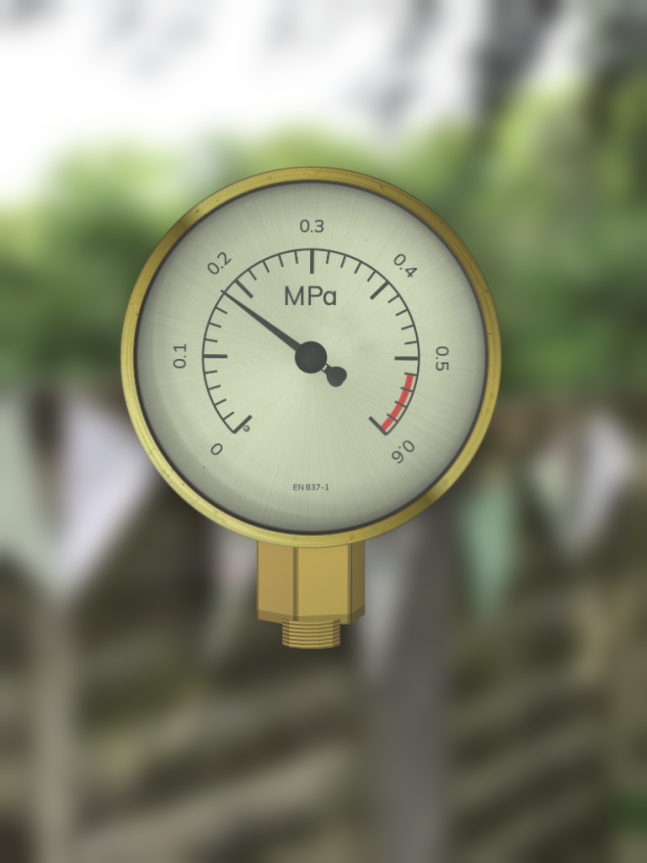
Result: 0.18; MPa
